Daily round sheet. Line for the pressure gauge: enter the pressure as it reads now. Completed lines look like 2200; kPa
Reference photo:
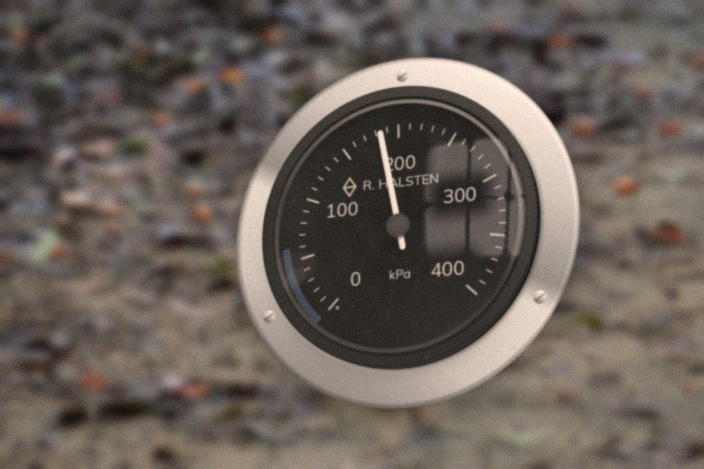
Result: 185; kPa
